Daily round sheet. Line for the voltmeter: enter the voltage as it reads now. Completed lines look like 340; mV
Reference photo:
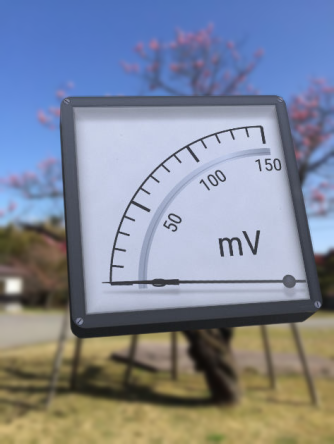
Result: 0; mV
